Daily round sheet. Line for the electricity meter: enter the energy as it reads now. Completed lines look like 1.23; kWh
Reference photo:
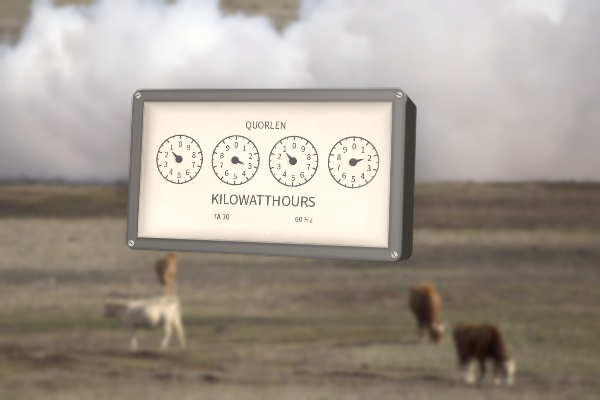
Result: 1312; kWh
